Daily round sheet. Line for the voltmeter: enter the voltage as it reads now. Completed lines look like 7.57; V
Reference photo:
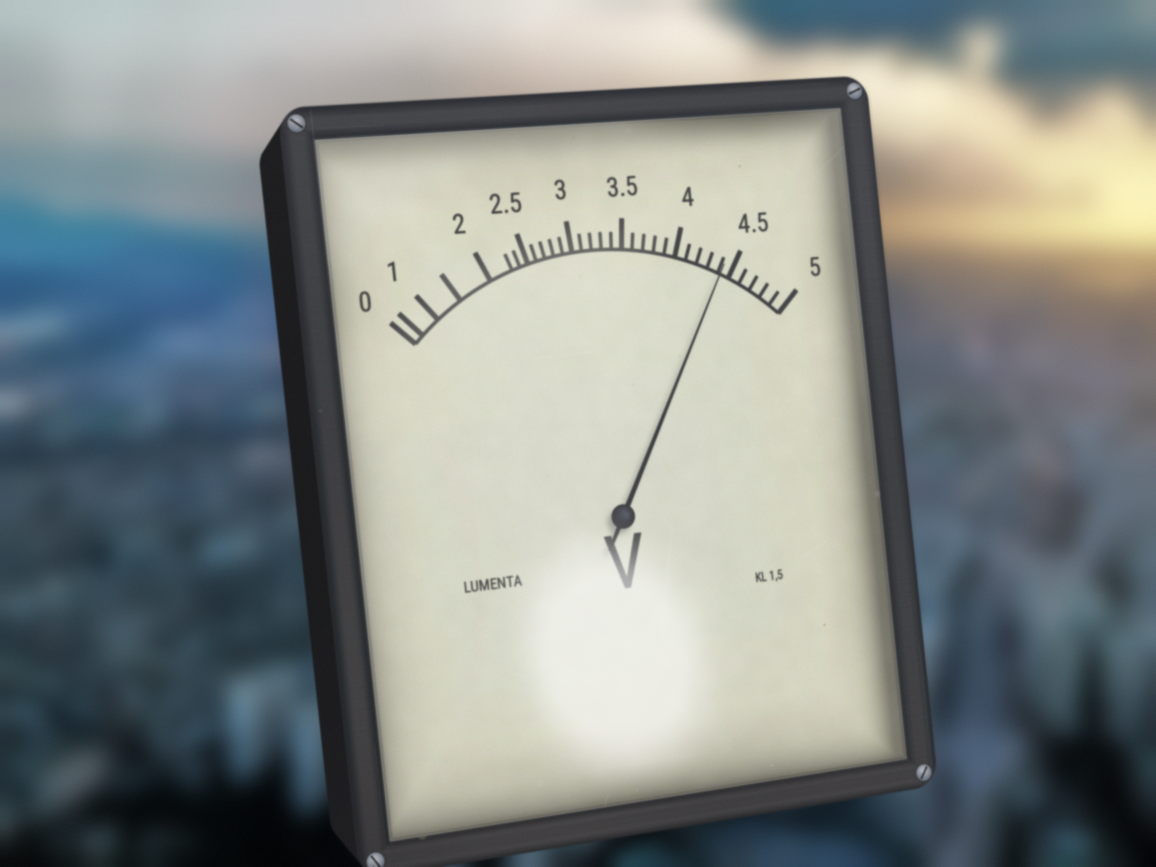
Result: 4.4; V
